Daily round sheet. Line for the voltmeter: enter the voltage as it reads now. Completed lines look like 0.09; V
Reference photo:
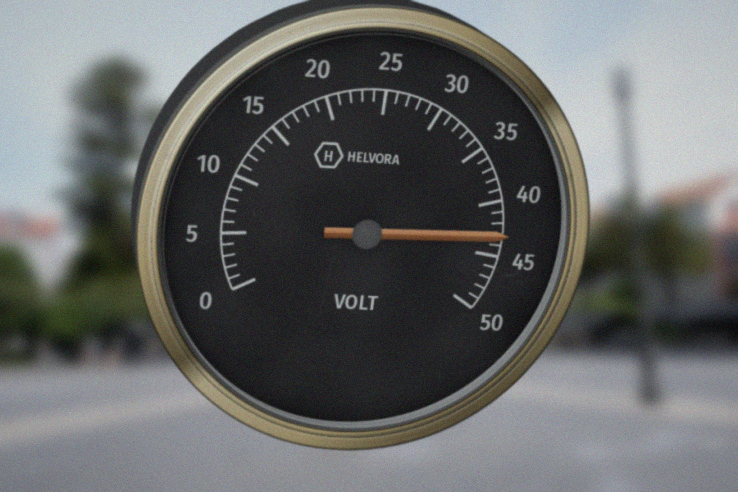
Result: 43; V
